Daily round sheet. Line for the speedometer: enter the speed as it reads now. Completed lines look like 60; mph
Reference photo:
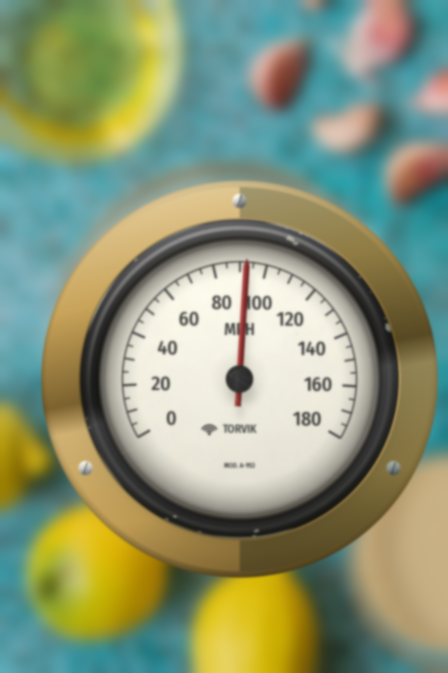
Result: 92.5; mph
